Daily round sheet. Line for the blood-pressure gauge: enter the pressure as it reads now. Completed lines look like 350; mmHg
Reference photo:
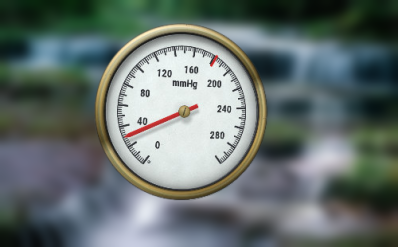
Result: 30; mmHg
